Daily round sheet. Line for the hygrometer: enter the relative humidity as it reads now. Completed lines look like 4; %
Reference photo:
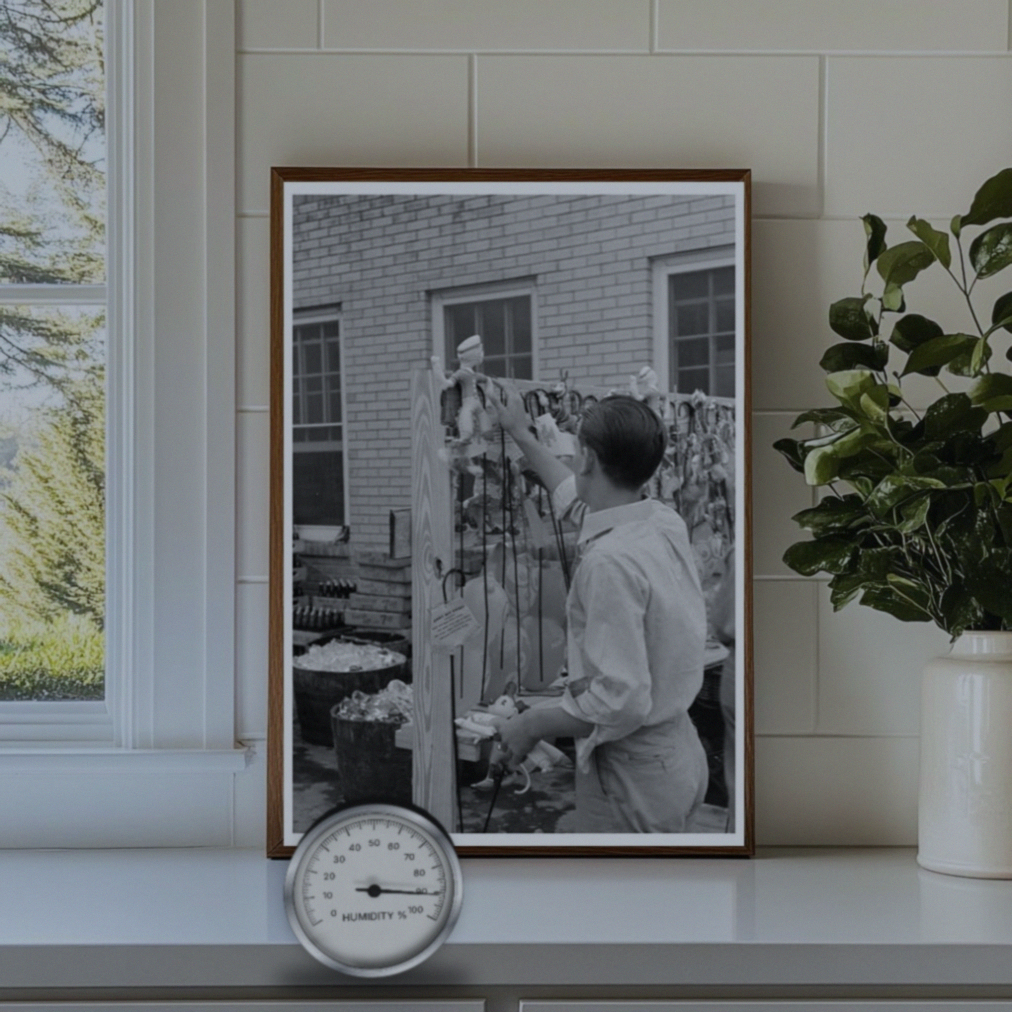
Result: 90; %
